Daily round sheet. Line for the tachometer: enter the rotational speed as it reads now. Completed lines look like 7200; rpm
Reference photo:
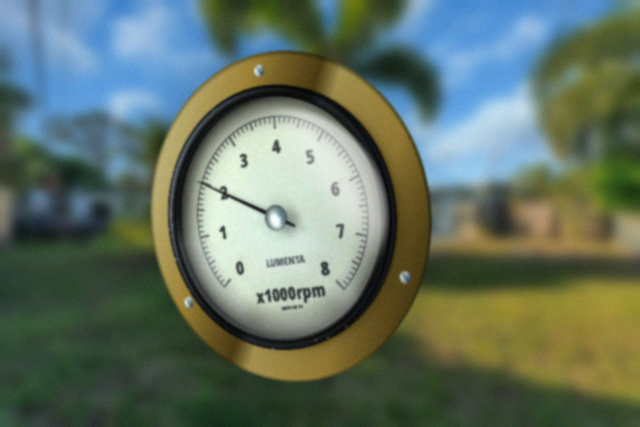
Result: 2000; rpm
